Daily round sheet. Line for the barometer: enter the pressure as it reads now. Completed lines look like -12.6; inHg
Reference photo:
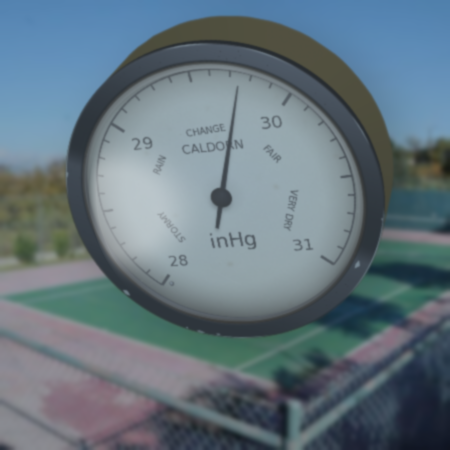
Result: 29.75; inHg
